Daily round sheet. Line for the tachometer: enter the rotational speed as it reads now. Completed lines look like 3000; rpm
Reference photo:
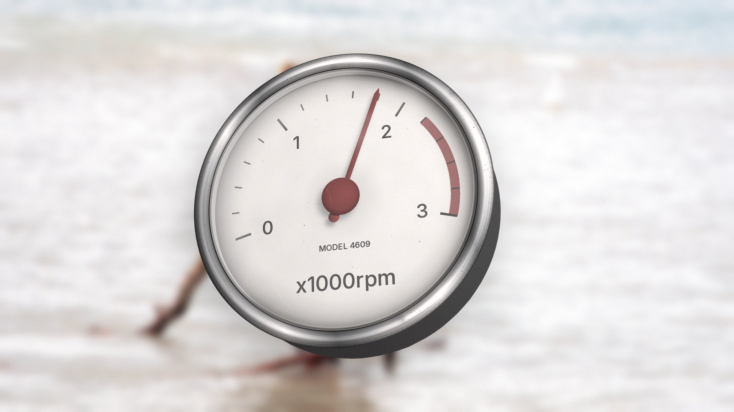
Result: 1800; rpm
